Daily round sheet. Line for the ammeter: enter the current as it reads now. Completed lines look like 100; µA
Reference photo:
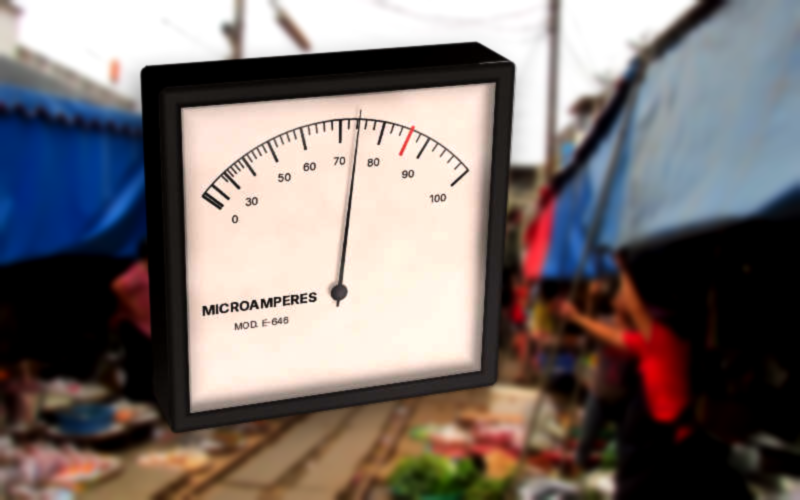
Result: 74; µA
